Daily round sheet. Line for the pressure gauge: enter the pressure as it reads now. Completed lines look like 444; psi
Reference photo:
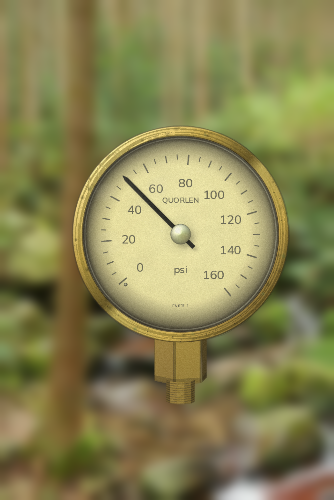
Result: 50; psi
